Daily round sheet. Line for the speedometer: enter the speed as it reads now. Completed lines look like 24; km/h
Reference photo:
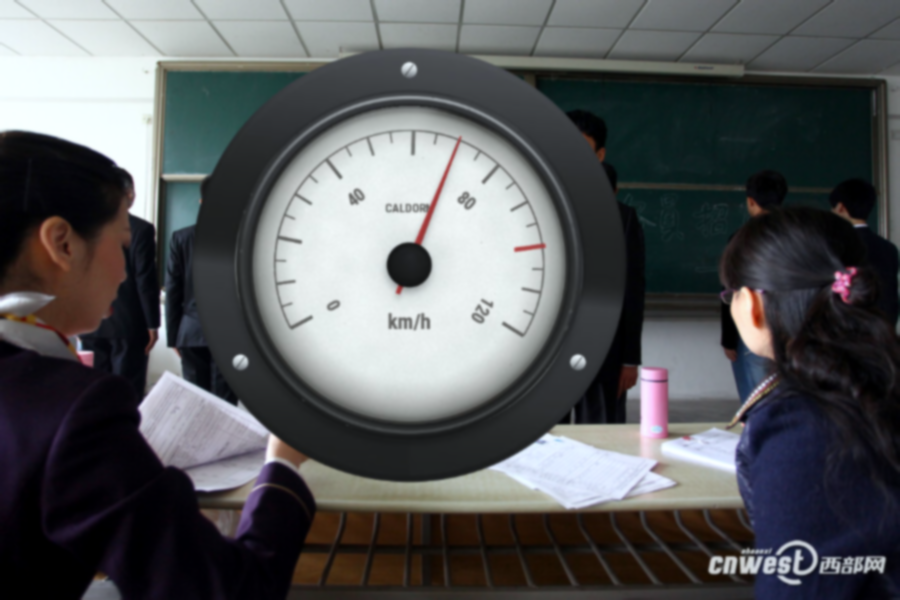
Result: 70; km/h
